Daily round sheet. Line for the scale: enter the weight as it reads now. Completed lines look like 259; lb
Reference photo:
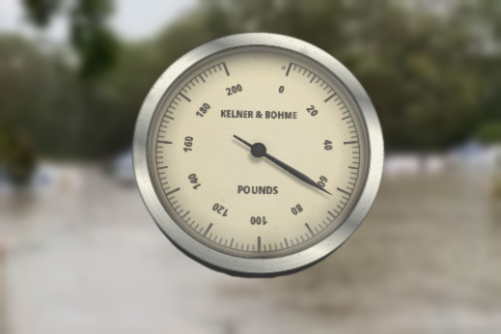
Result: 64; lb
